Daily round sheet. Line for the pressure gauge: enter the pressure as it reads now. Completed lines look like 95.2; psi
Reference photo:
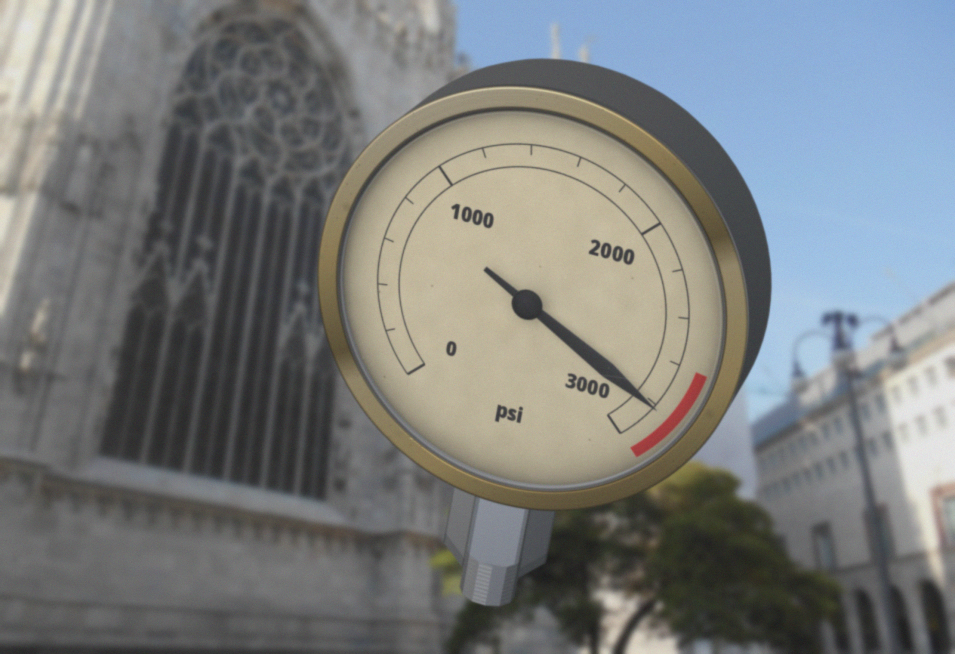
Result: 2800; psi
